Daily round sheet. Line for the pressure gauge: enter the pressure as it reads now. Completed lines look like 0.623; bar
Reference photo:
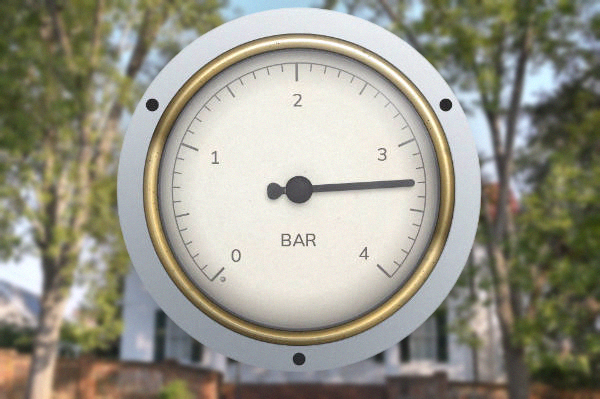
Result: 3.3; bar
